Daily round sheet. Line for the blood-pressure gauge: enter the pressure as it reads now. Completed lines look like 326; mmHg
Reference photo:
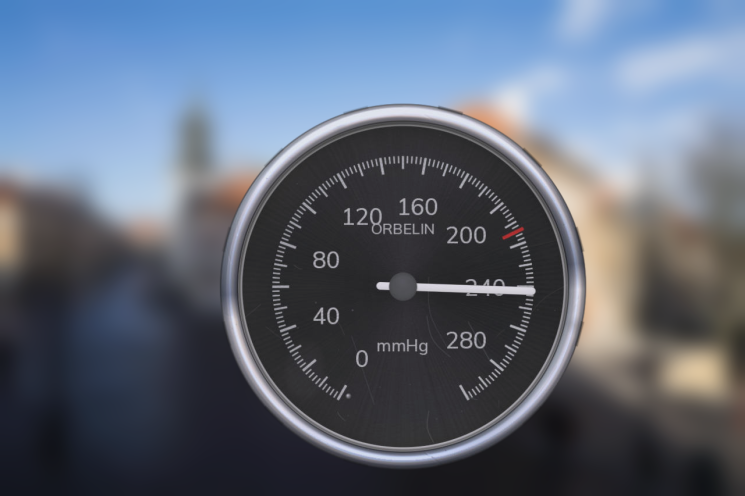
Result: 242; mmHg
